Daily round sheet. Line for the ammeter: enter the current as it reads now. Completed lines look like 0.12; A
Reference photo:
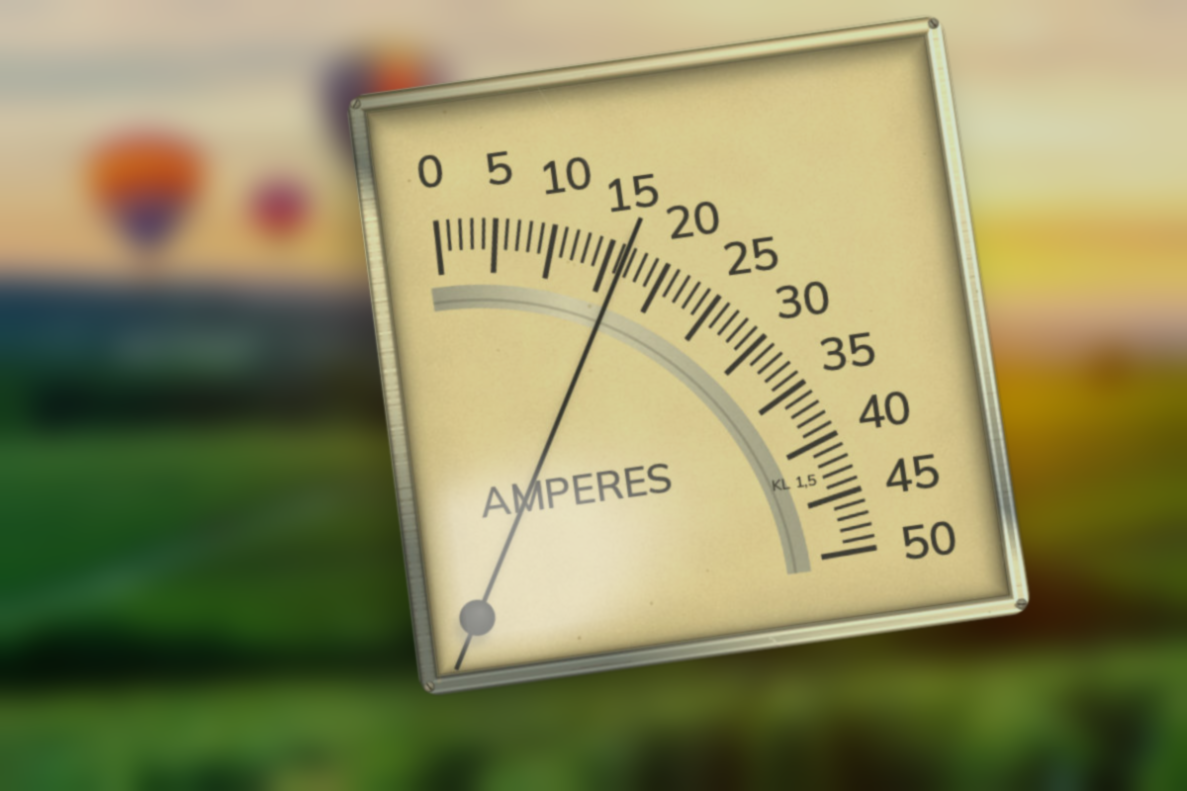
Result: 16.5; A
